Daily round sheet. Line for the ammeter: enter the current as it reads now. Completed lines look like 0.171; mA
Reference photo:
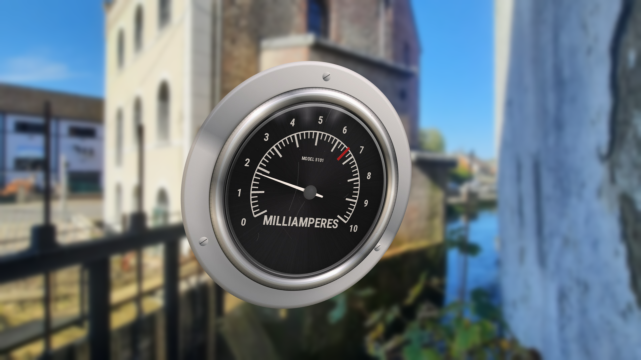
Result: 1.8; mA
